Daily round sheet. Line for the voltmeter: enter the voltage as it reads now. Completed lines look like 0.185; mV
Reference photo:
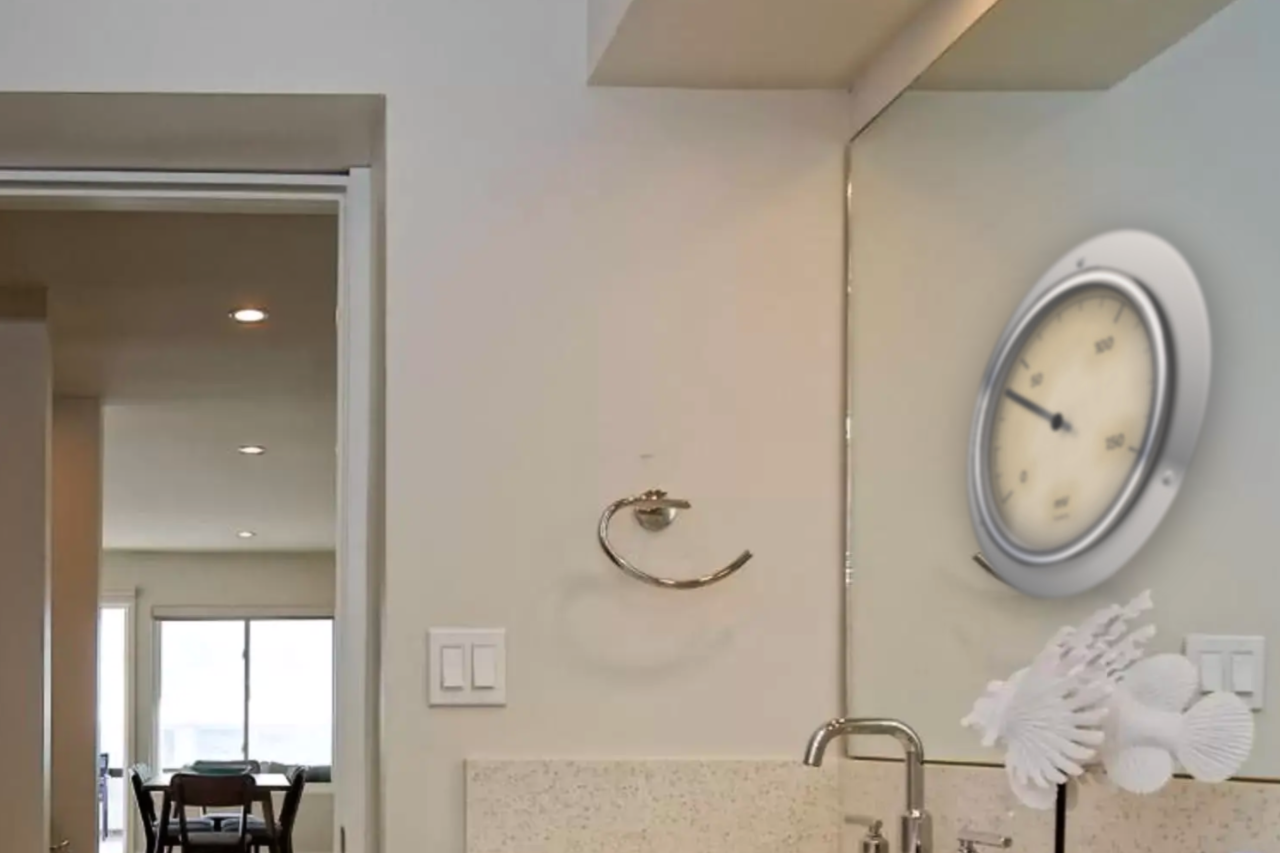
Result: 40; mV
